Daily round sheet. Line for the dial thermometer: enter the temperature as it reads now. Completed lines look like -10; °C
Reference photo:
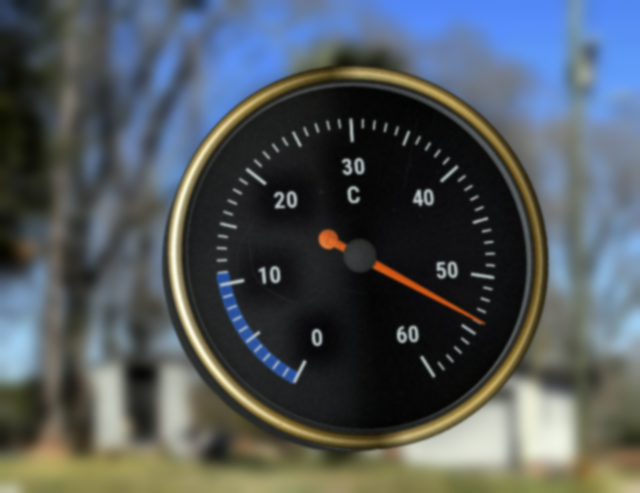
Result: 54; °C
